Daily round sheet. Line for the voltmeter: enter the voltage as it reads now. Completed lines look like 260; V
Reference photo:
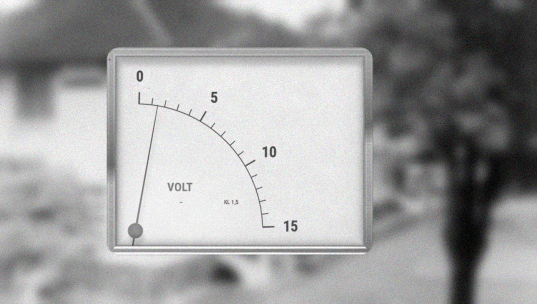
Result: 1.5; V
